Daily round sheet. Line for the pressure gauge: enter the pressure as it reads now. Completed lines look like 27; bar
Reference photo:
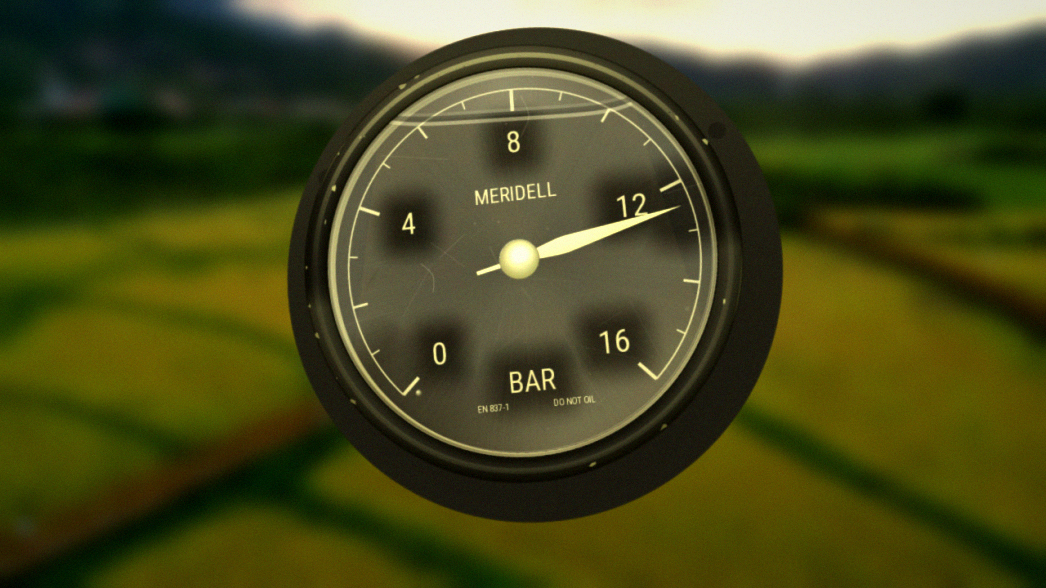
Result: 12.5; bar
